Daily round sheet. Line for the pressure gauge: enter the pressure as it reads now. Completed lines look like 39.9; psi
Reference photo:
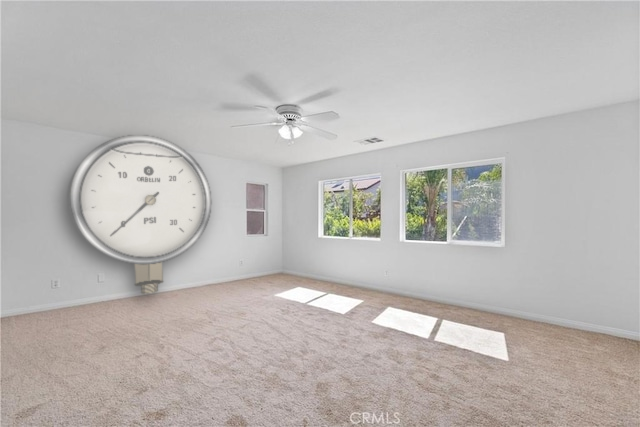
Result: 0; psi
